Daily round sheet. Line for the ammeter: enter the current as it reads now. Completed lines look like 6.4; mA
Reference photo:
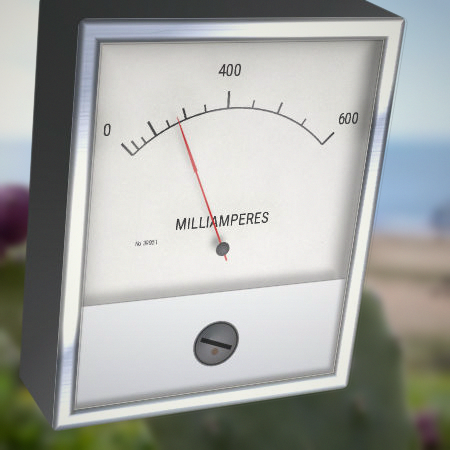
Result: 275; mA
